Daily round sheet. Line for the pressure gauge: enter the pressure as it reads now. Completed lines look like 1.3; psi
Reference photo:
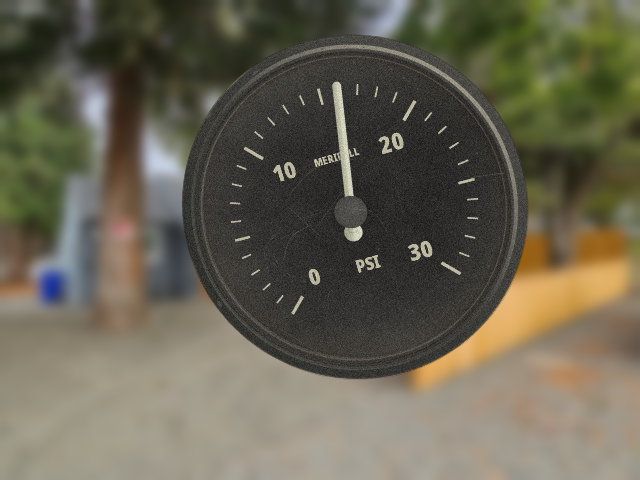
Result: 16; psi
